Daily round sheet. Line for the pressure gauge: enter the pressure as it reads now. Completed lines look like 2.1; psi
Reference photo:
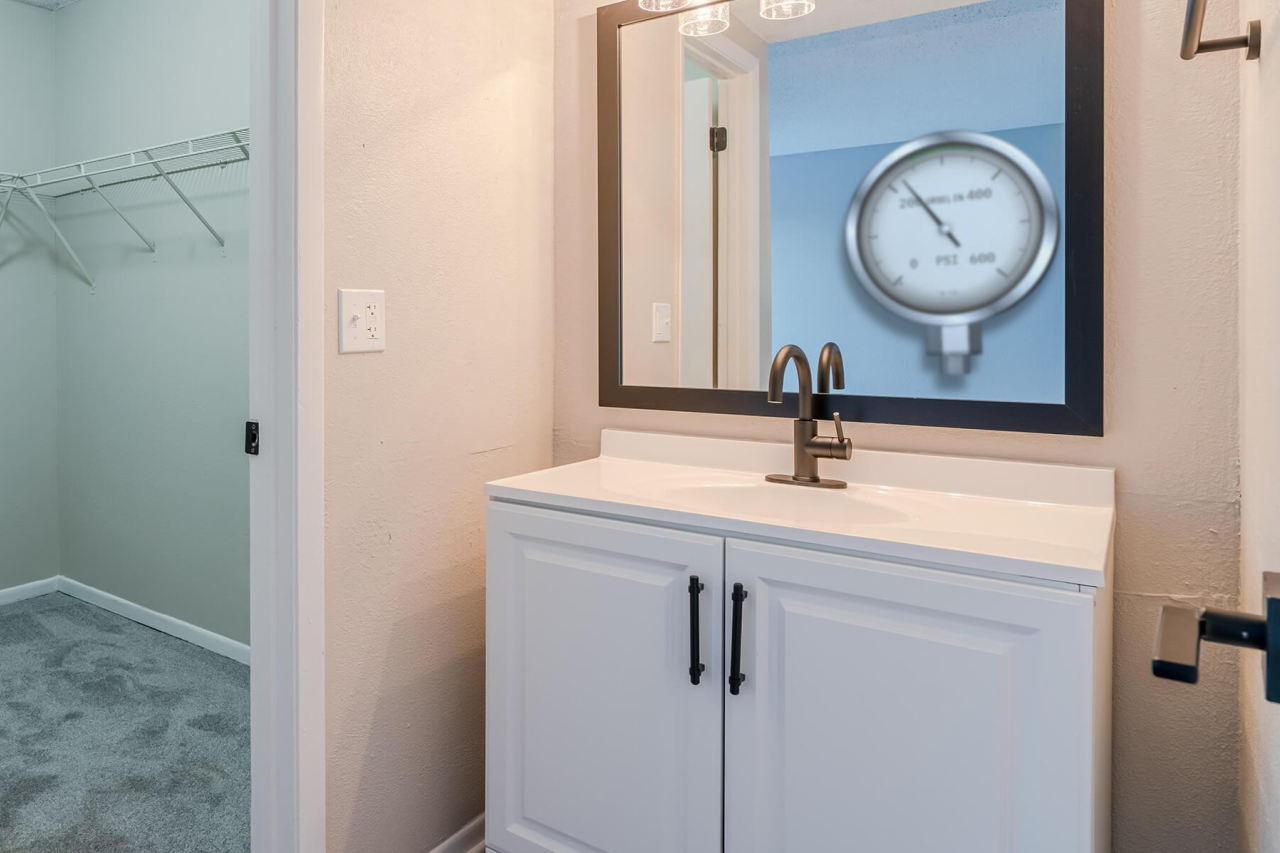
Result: 225; psi
